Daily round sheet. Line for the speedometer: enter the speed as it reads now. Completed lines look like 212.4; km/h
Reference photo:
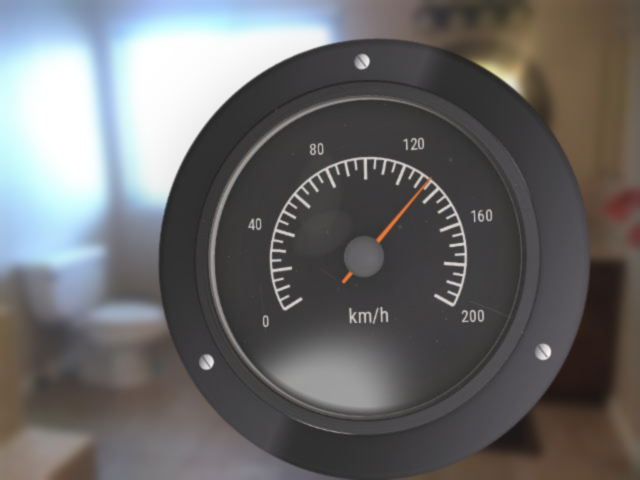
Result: 135; km/h
